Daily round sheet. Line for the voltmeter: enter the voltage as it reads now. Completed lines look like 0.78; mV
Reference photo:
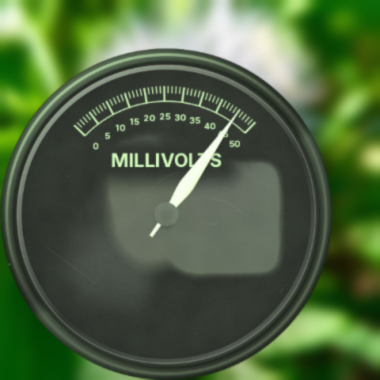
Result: 45; mV
